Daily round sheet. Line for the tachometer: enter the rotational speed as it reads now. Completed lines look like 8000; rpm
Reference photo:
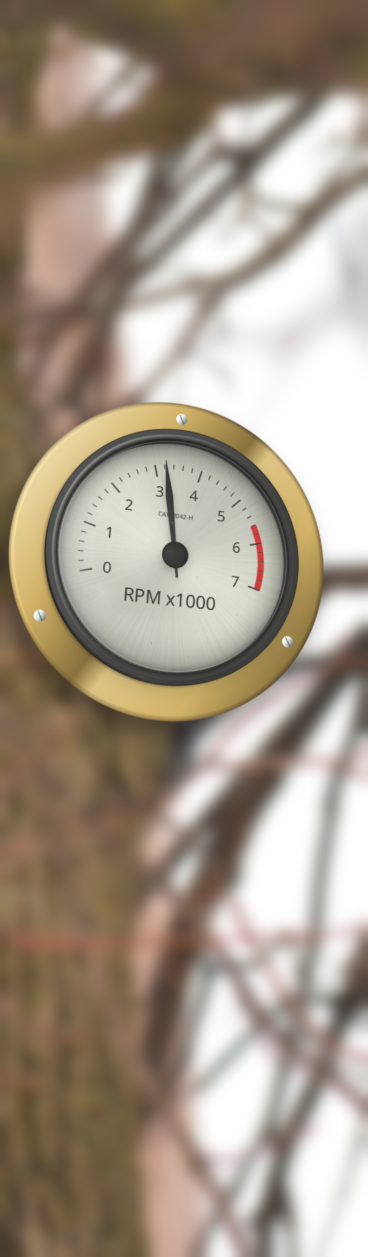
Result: 3200; rpm
